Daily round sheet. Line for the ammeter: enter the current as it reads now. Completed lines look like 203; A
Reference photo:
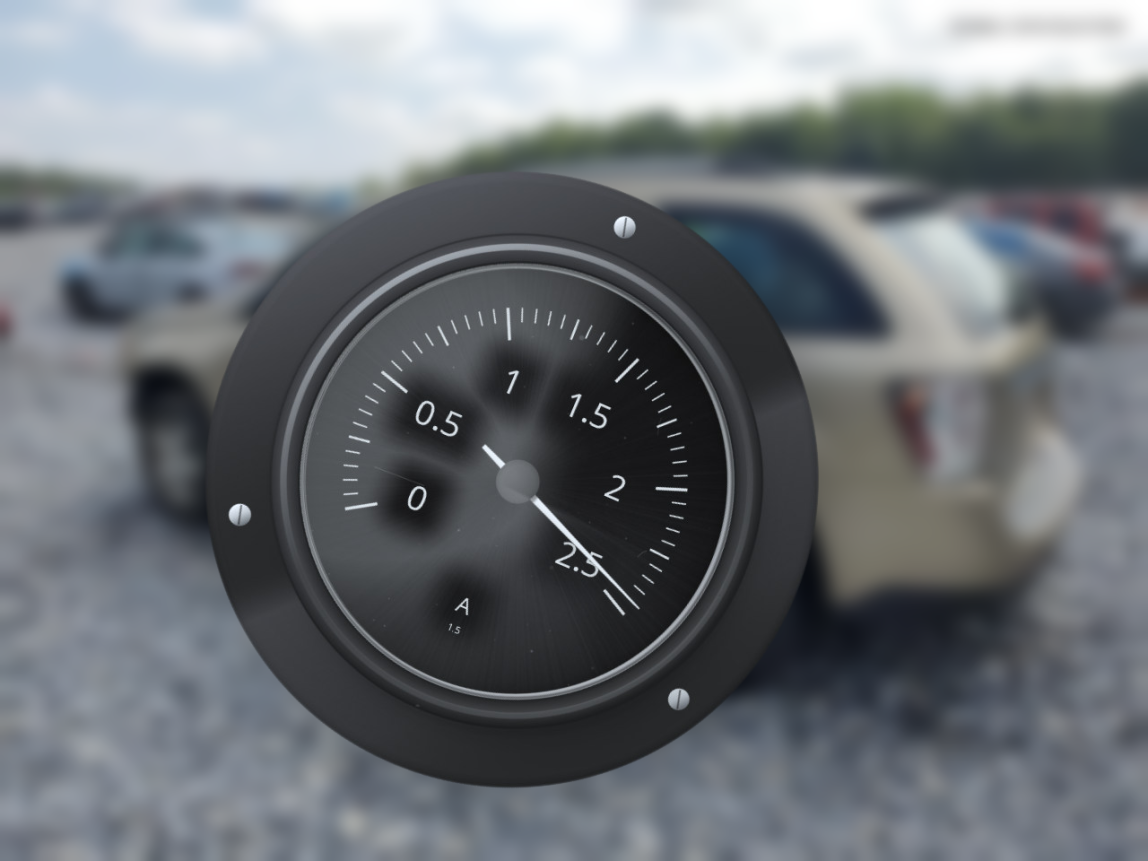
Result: 2.45; A
